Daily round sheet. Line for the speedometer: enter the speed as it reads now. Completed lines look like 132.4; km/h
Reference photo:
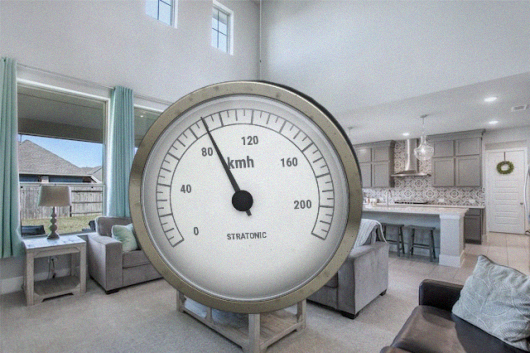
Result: 90; km/h
